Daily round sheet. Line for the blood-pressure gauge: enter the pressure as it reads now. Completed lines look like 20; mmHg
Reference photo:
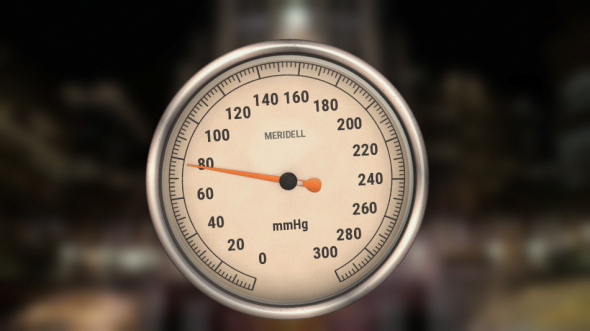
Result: 78; mmHg
